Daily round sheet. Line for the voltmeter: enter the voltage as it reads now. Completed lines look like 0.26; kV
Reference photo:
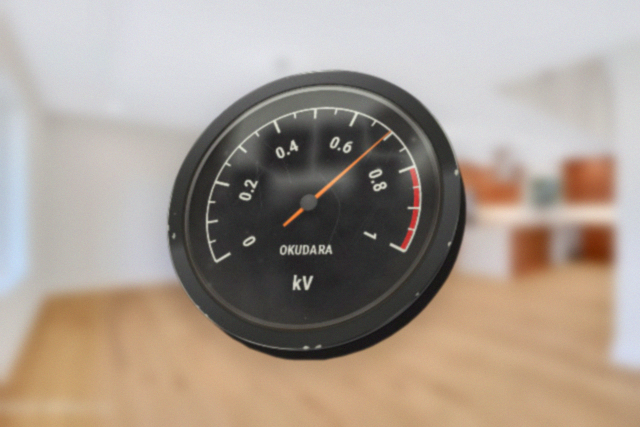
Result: 0.7; kV
